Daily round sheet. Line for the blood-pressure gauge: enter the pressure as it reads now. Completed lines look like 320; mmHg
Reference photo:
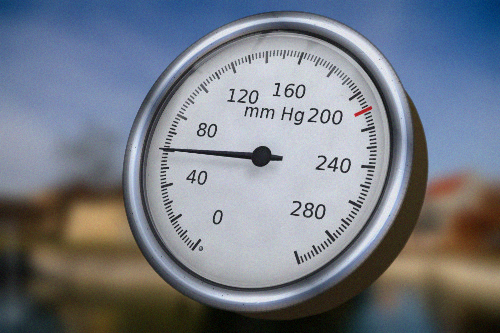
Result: 60; mmHg
